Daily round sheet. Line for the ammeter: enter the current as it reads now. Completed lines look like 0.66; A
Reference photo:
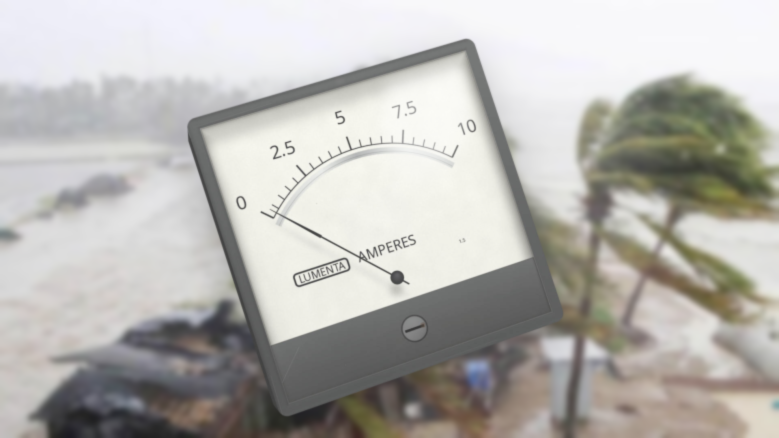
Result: 0.25; A
